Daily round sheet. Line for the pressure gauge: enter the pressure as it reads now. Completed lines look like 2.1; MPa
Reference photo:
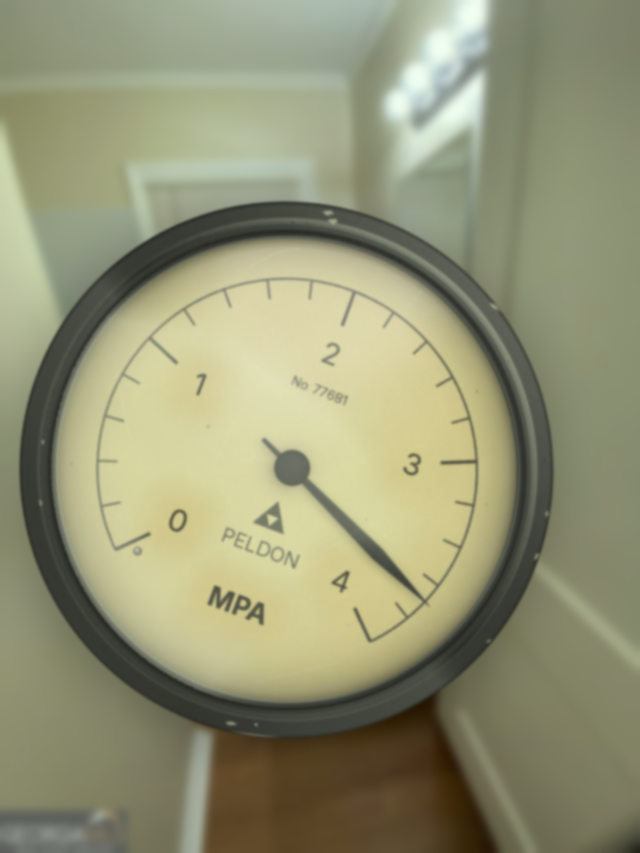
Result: 3.7; MPa
